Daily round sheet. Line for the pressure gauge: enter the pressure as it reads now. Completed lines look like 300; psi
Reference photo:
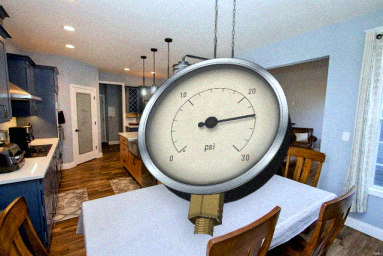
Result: 24; psi
